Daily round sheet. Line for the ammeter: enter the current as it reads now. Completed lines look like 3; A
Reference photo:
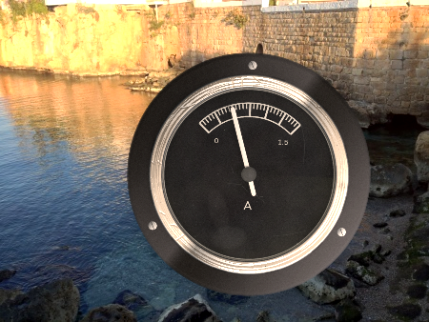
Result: 0.5; A
